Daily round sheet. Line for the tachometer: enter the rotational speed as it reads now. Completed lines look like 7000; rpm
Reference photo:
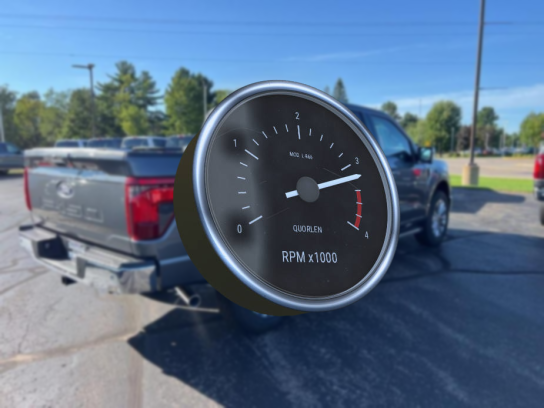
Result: 3200; rpm
